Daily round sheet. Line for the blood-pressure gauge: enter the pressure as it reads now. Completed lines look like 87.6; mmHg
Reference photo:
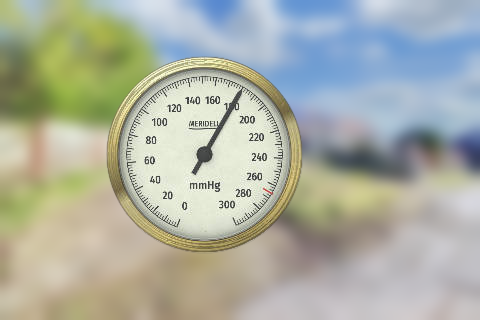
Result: 180; mmHg
